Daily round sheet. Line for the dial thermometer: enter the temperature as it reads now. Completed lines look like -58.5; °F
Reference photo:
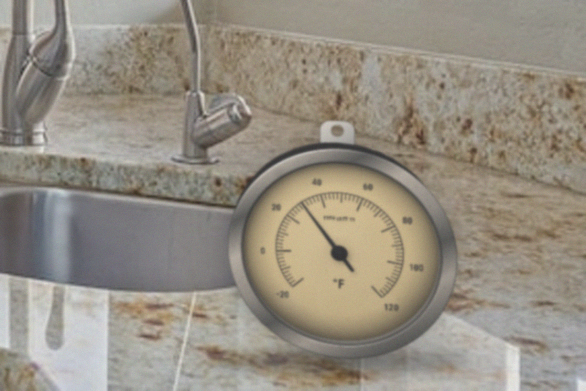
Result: 30; °F
